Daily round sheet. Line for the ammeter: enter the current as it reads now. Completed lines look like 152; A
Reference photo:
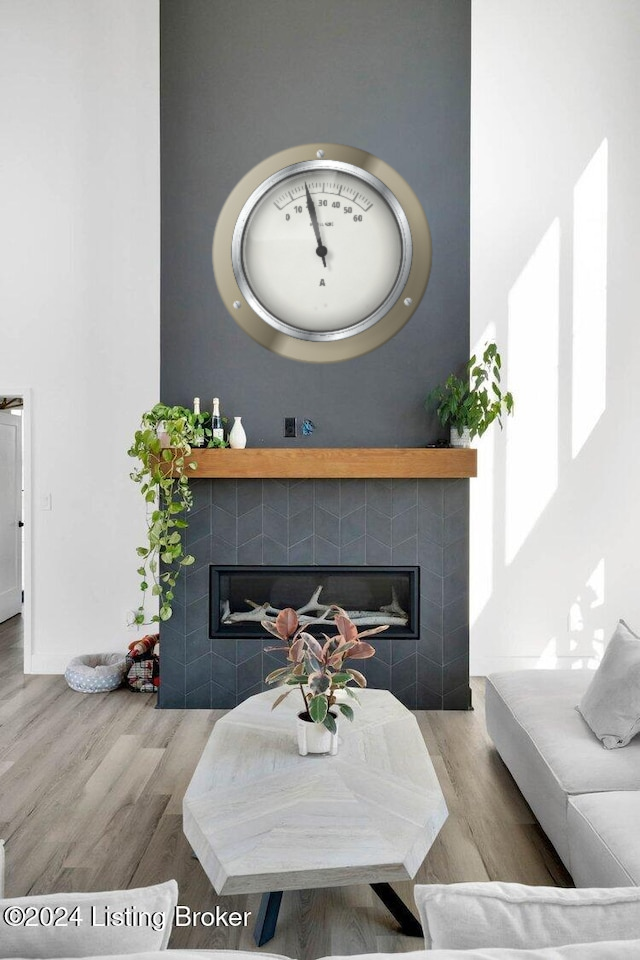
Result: 20; A
